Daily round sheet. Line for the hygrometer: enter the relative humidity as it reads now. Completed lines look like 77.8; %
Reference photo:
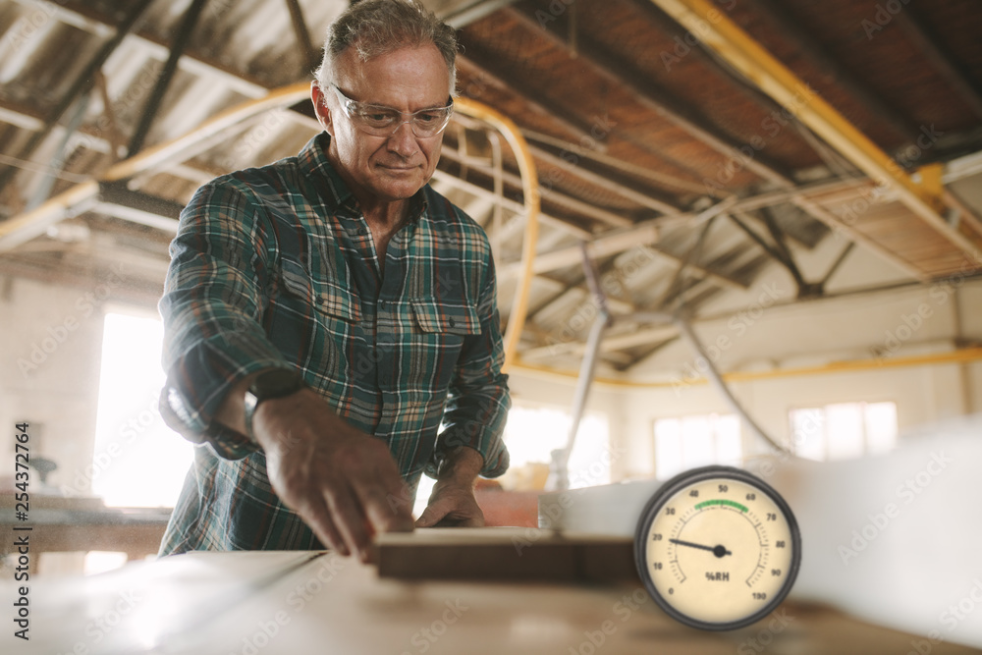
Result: 20; %
